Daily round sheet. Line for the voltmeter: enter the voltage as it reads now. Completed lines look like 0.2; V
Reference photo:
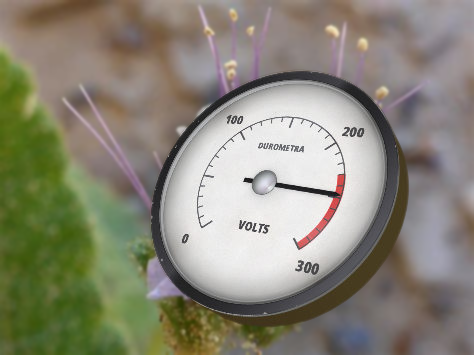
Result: 250; V
